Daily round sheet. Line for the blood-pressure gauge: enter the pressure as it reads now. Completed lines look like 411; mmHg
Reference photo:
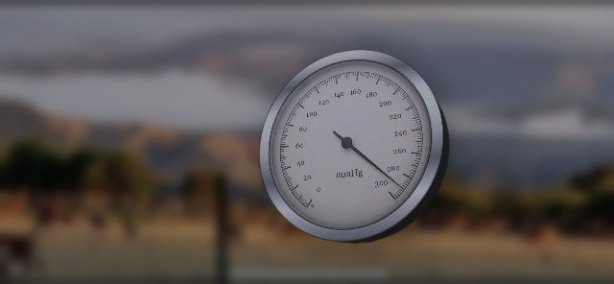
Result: 290; mmHg
